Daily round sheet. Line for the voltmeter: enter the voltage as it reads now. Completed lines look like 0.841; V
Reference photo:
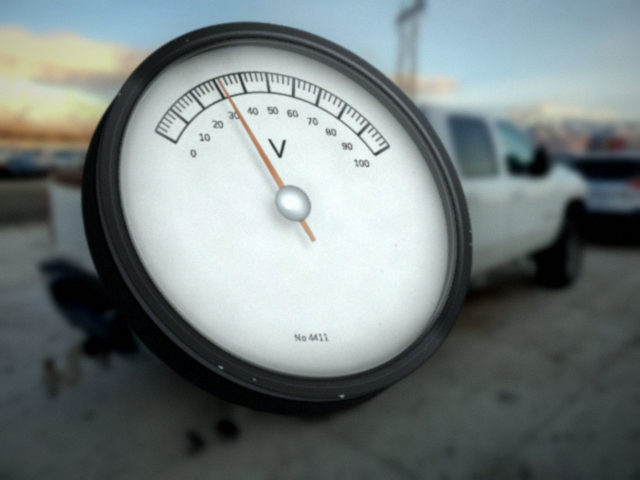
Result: 30; V
